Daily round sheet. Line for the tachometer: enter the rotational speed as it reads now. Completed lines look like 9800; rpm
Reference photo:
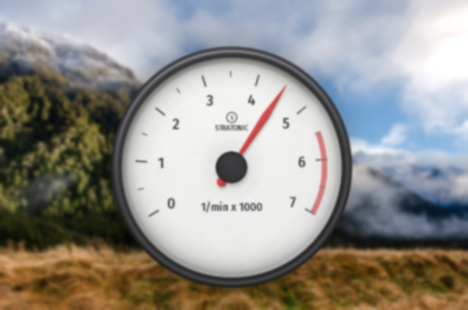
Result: 4500; rpm
